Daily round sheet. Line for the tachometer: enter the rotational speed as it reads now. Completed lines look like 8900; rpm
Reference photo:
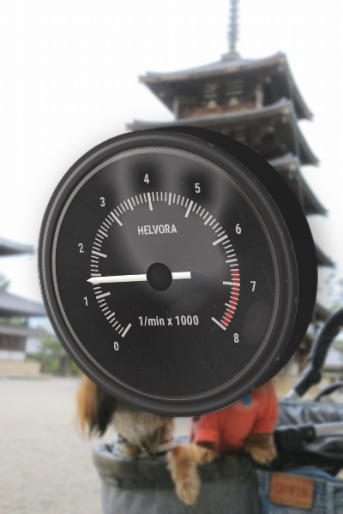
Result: 1400; rpm
